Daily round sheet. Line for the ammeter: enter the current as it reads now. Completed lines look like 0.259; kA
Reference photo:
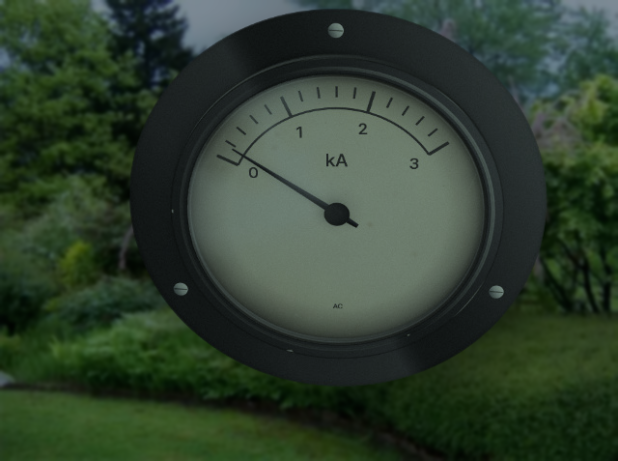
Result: 0.2; kA
